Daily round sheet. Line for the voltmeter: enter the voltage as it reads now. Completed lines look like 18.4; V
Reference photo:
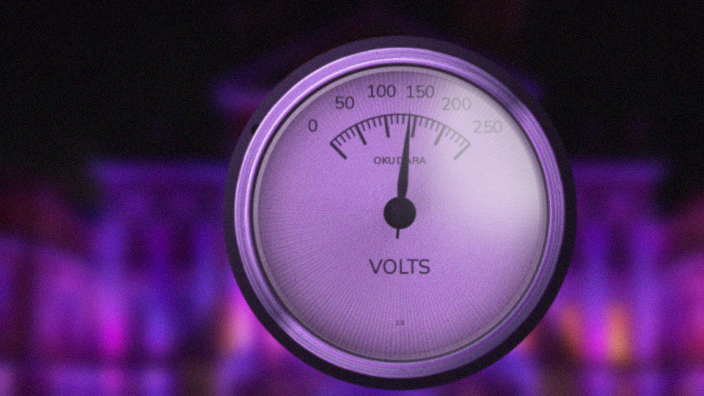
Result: 140; V
